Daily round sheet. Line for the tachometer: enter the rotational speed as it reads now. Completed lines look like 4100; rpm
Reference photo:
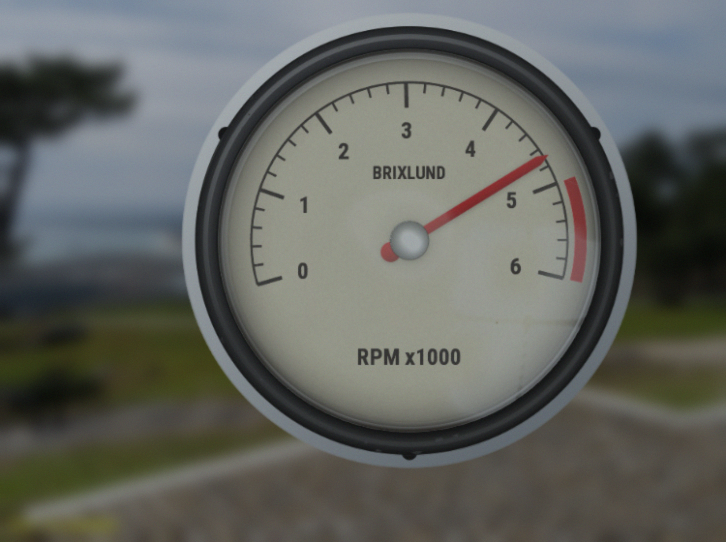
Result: 4700; rpm
